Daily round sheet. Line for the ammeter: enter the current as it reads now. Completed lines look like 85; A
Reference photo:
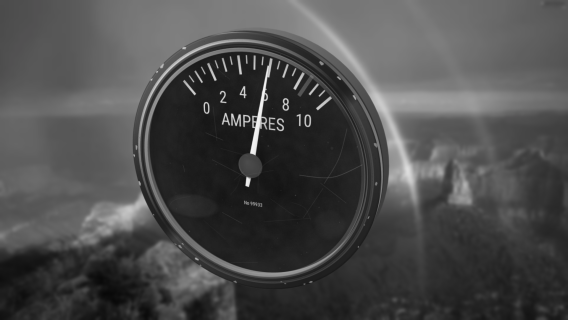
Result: 6; A
